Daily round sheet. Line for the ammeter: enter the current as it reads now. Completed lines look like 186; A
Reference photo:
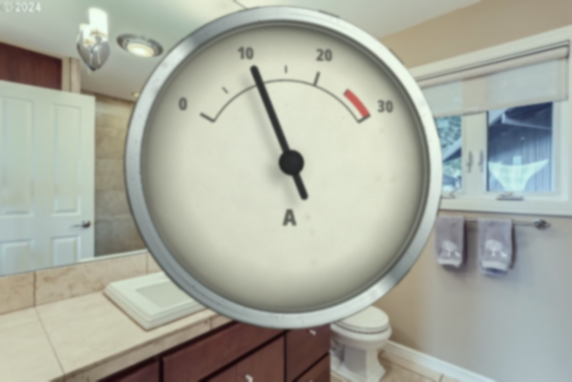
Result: 10; A
